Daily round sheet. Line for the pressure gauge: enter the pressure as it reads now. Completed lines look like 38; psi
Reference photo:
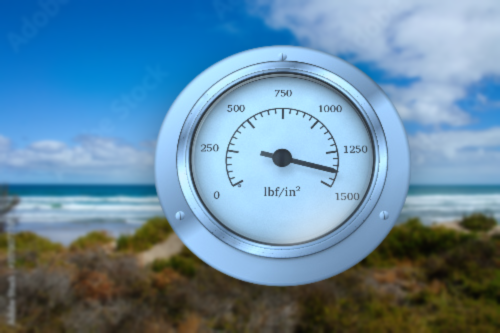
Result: 1400; psi
